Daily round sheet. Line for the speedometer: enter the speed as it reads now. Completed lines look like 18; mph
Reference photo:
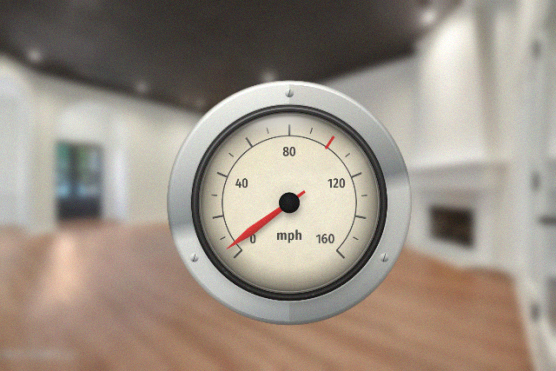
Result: 5; mph
